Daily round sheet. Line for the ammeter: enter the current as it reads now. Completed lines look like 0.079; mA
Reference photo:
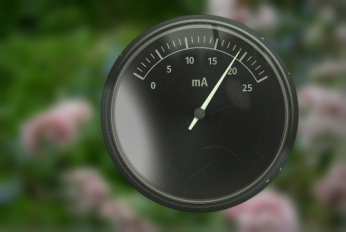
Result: 19; mA
